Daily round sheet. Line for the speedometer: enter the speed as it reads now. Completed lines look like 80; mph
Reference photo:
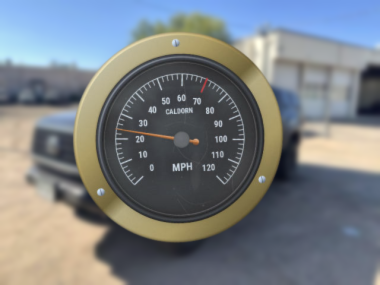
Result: 24; mph
